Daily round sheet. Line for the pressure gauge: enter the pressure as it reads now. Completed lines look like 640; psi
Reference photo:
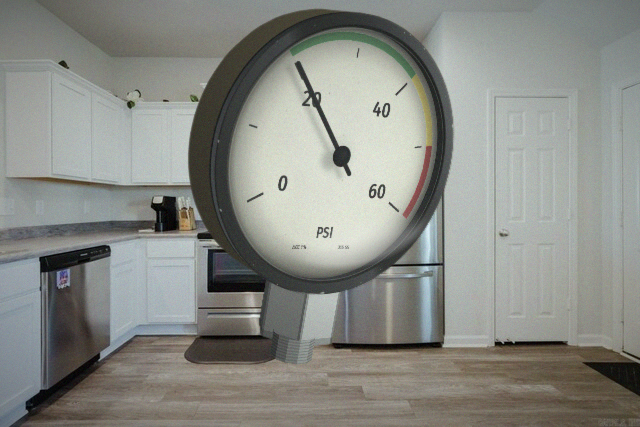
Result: 20; psi
